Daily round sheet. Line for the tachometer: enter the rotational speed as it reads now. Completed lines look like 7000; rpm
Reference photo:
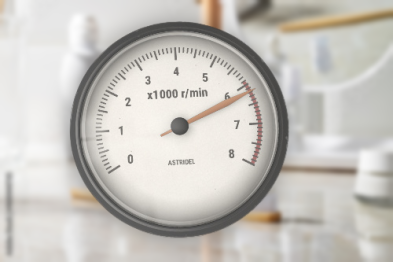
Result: 6200; rpm
